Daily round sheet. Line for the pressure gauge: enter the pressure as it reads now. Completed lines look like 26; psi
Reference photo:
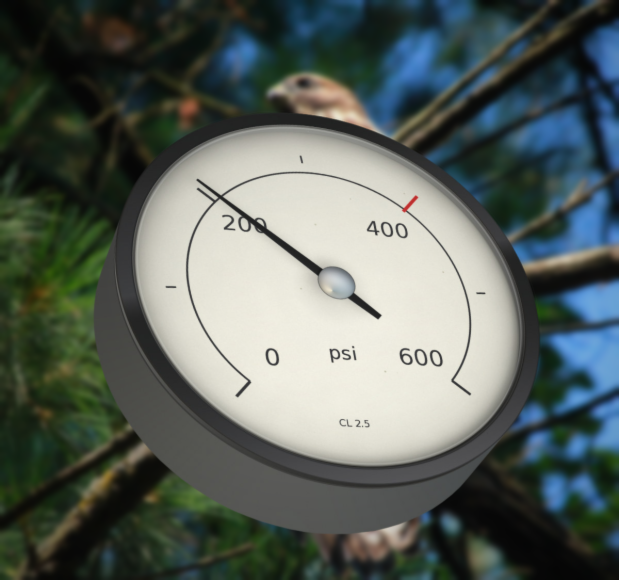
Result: 200; psi
